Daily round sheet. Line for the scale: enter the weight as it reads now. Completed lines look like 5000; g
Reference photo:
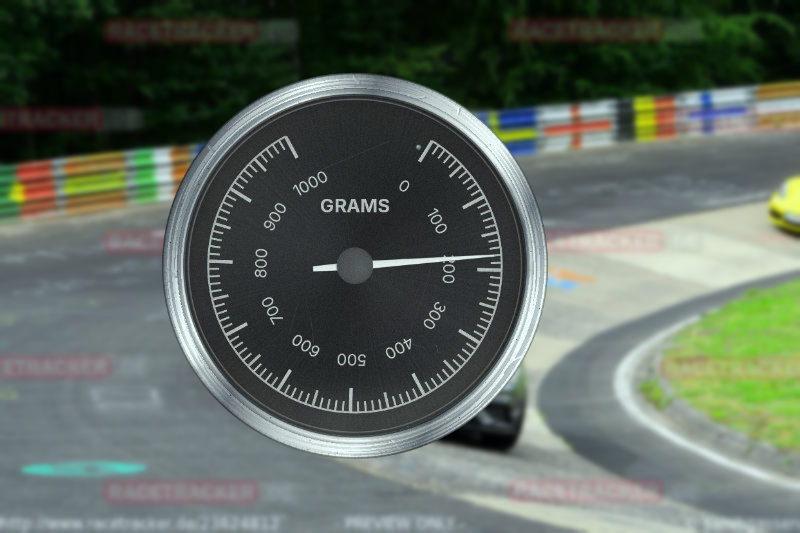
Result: 180; g
